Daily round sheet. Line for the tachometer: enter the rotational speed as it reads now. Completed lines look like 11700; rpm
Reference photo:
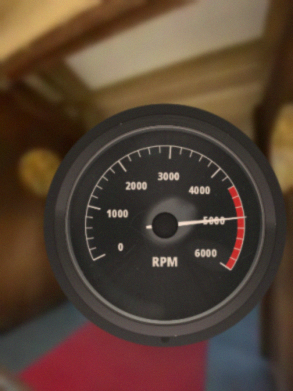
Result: 5000; rpm
